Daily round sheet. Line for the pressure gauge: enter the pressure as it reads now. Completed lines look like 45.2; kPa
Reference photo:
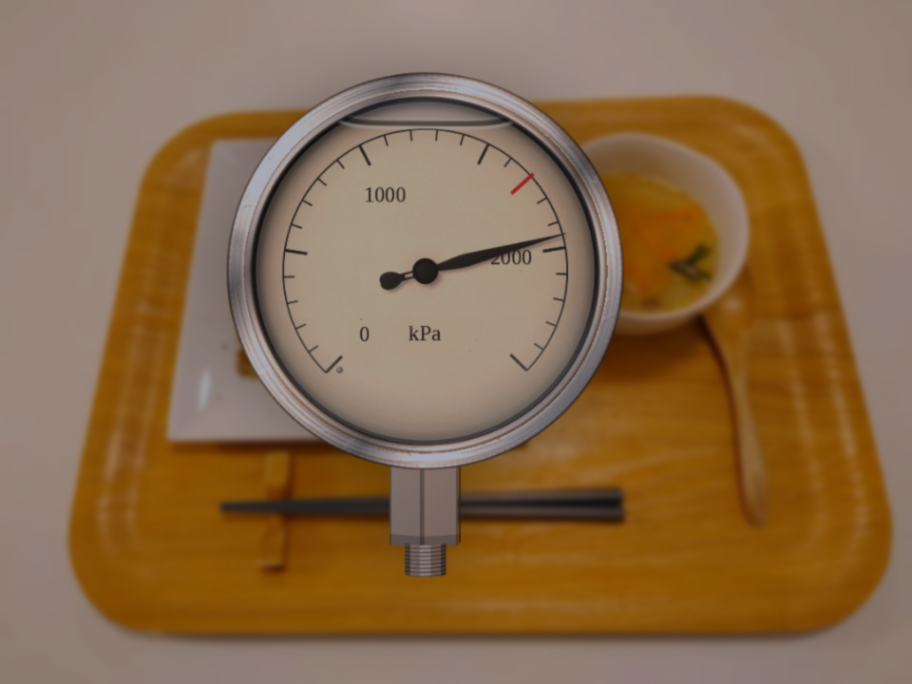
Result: 1950; kPa
